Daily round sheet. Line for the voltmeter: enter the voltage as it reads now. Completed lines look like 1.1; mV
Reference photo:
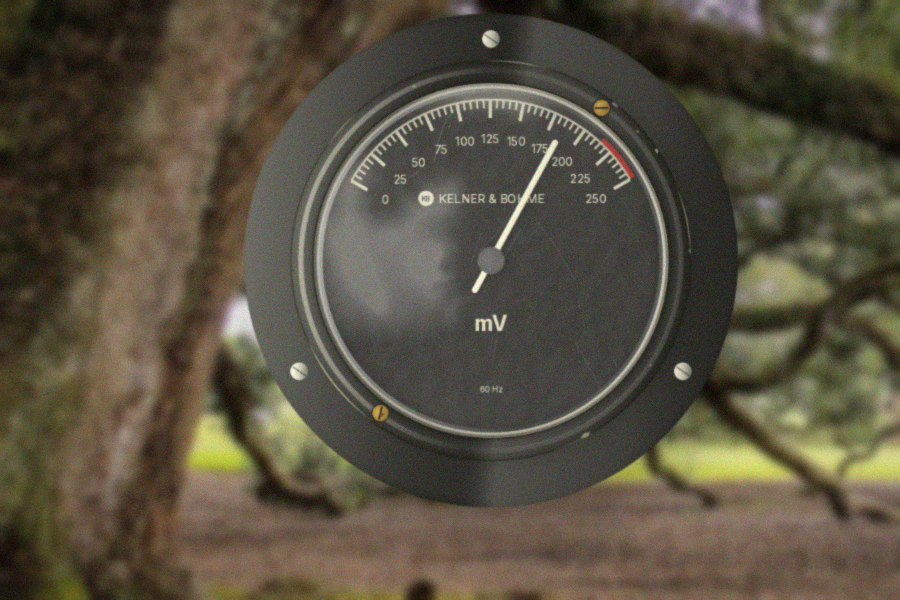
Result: 185; mV
